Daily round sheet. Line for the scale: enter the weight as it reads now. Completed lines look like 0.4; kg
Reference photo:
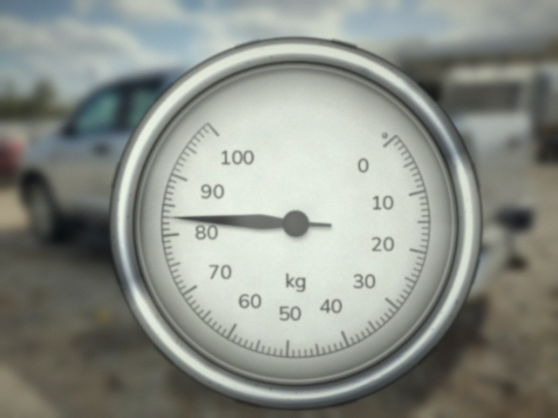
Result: 83; kg
